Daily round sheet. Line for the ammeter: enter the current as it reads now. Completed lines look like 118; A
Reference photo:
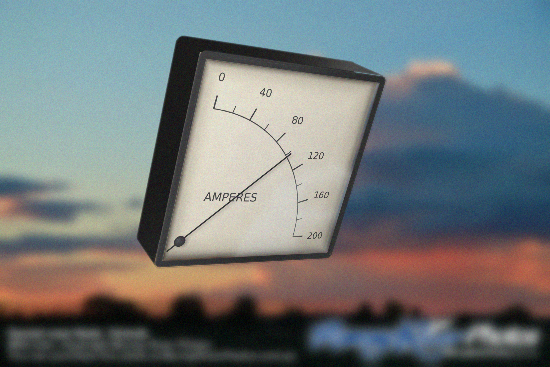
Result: 100; A
